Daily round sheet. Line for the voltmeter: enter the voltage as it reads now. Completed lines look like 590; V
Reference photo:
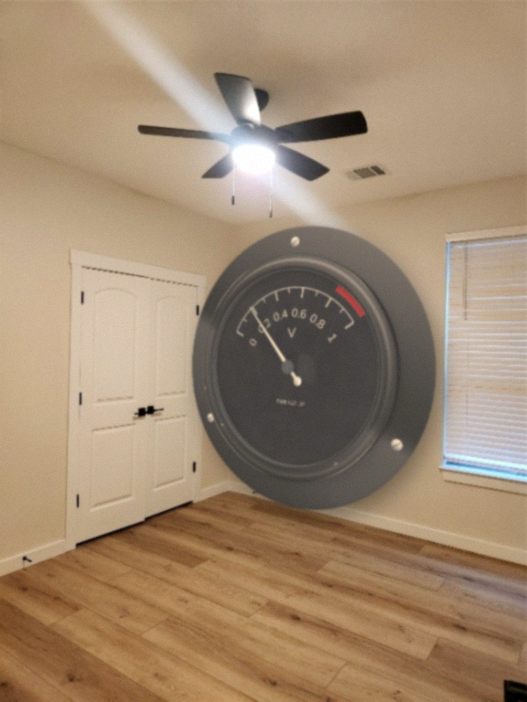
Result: 0.2; V
